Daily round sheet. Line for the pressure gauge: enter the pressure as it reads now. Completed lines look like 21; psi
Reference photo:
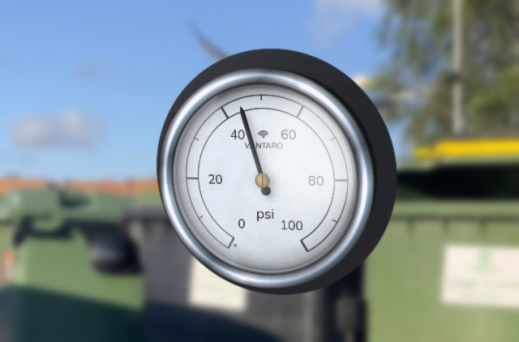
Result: 45; psi
